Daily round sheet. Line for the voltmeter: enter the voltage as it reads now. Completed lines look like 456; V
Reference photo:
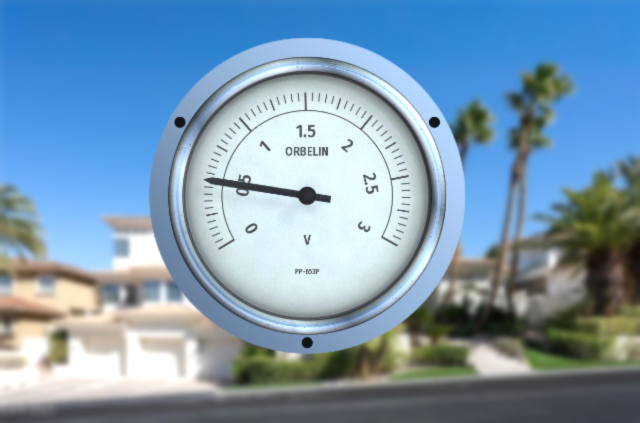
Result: 0.5; V
